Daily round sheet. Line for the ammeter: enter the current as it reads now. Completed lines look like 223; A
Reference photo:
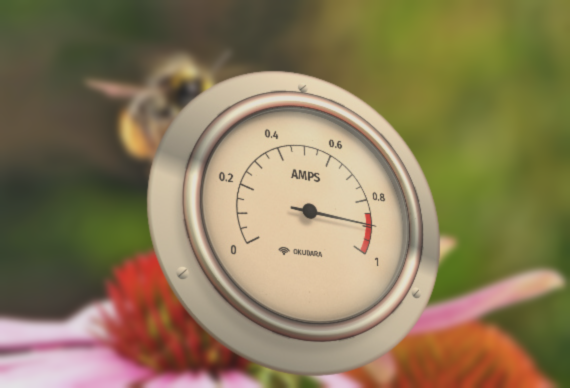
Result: 0.9; A
